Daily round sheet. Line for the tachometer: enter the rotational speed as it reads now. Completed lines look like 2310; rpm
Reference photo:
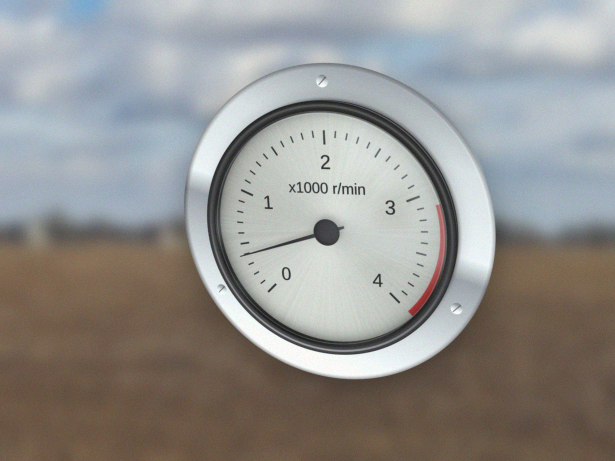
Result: 400; rpm
